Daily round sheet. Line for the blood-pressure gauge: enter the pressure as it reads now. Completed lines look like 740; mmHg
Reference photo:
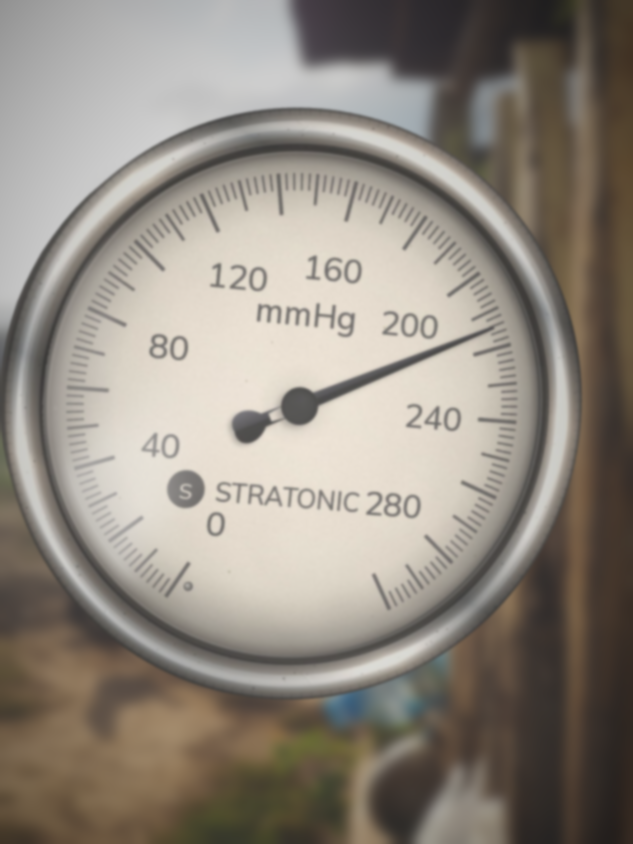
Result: 214; mmHg
